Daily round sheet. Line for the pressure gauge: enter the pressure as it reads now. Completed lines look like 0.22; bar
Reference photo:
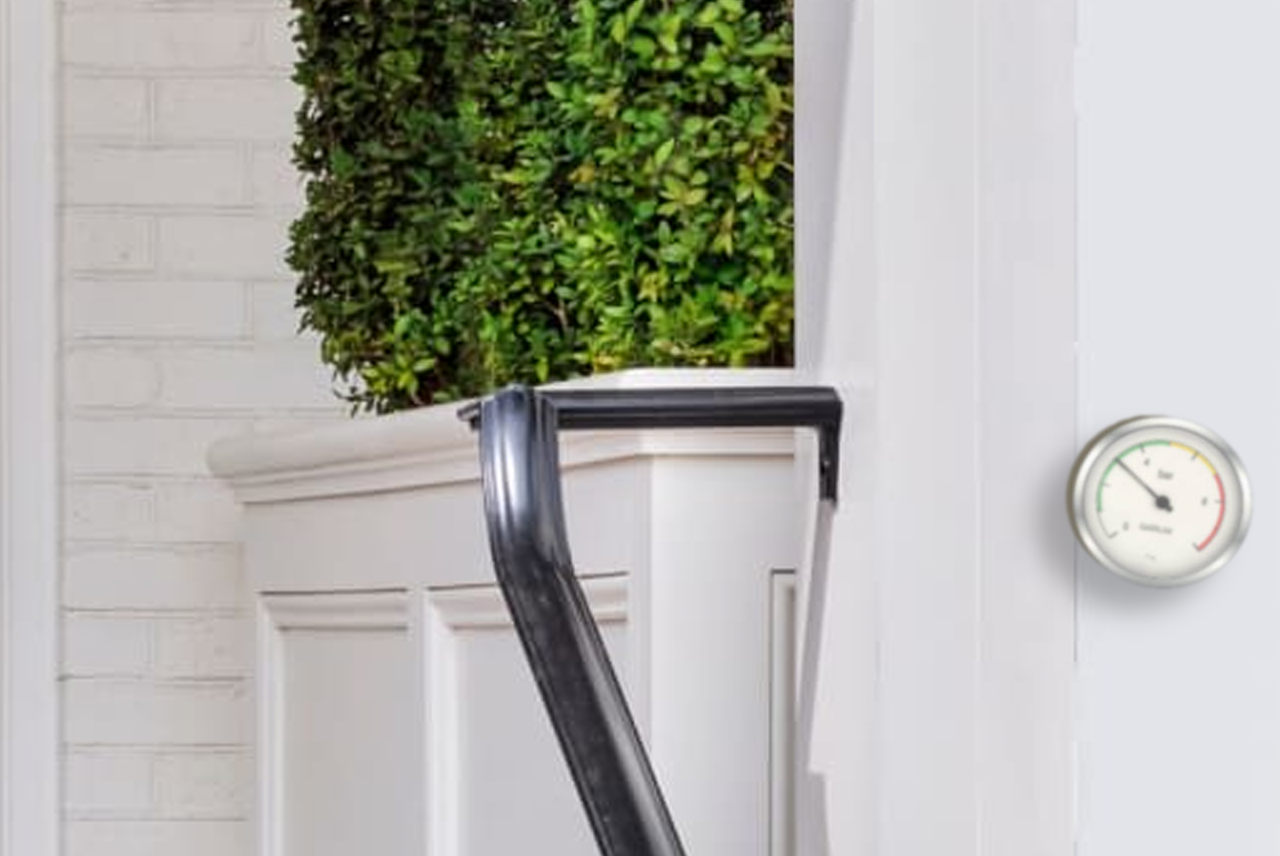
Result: 3; bar
